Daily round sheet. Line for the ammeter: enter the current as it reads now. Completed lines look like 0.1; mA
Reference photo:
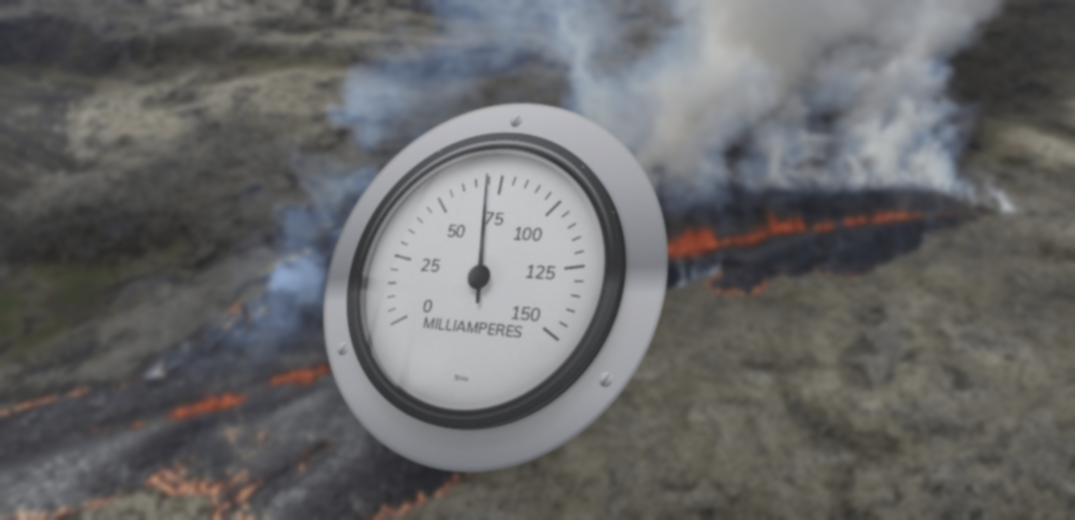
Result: 70; mA
